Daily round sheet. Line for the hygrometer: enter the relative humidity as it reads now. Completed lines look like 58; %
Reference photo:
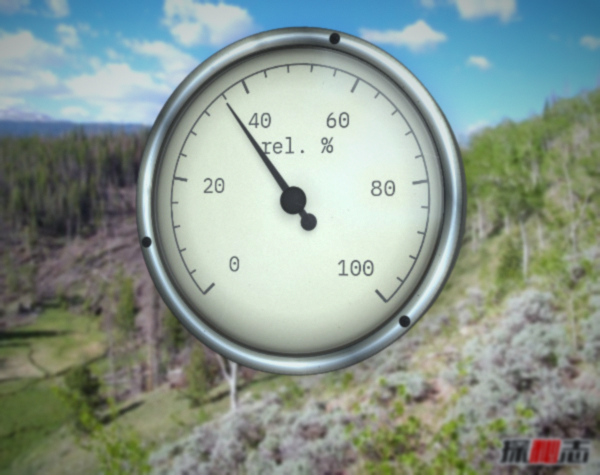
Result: 36; %
